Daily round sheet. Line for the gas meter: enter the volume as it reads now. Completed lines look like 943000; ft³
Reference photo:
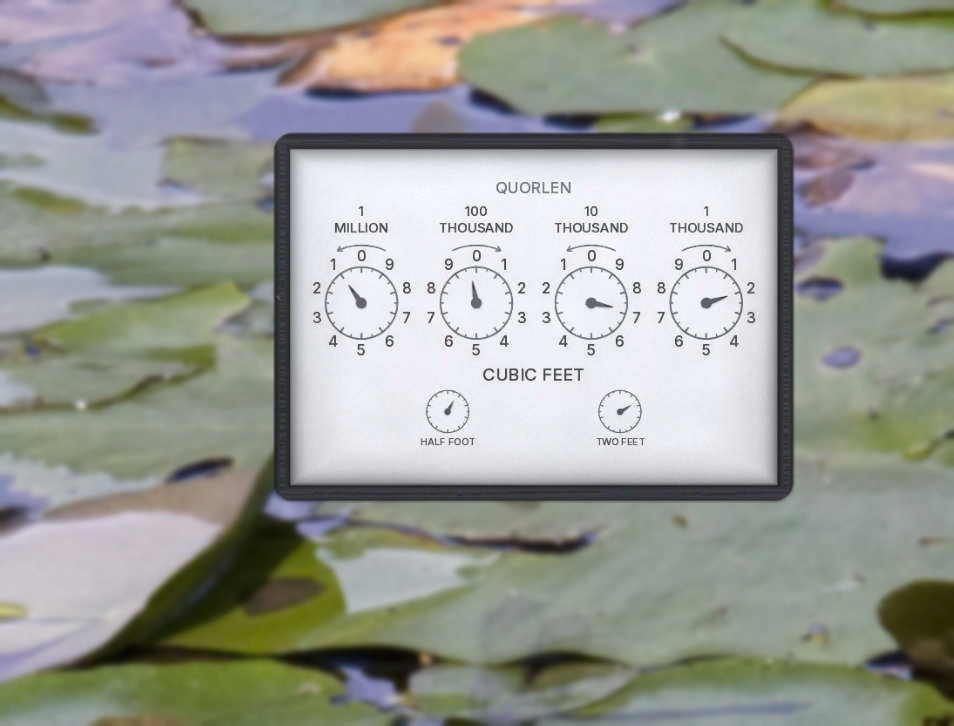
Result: 97200; ft³
